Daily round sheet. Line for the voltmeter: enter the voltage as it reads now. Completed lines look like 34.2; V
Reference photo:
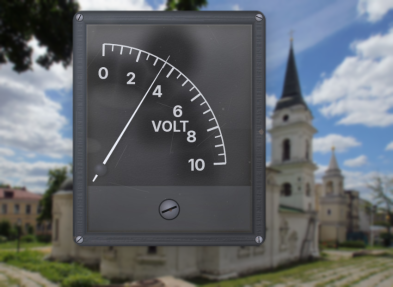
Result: 3.5; V
